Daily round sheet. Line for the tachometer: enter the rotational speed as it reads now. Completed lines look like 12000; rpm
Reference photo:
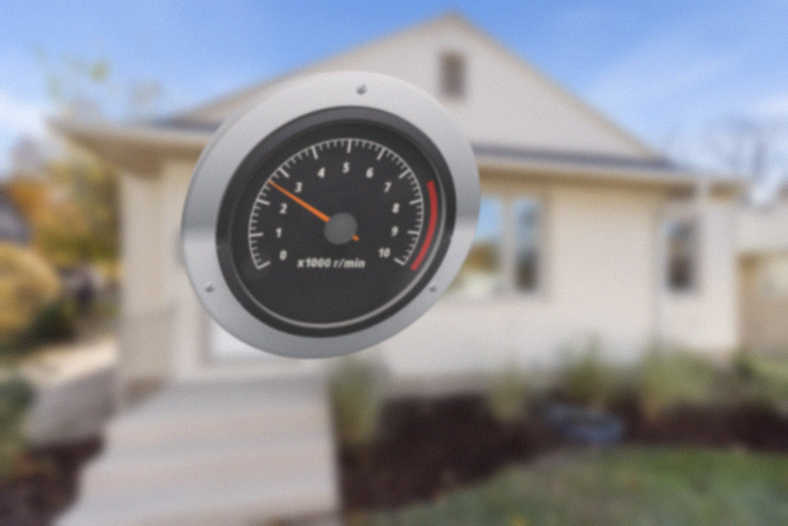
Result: 2600; rpm
